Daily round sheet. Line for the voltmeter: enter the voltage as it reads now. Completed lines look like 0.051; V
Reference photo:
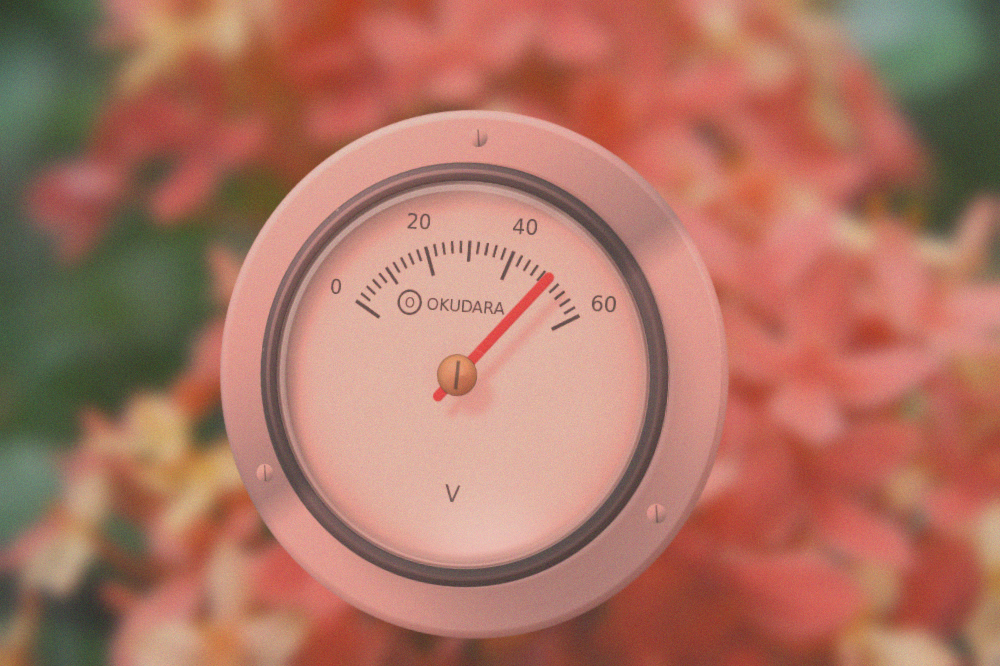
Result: 50; V
